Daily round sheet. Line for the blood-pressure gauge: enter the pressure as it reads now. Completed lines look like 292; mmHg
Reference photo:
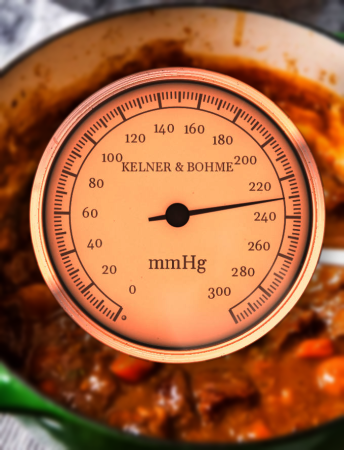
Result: 230; mmHg
